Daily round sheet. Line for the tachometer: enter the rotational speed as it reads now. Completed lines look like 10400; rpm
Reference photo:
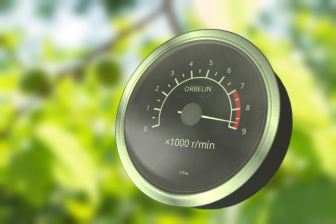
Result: 8750; rpm
